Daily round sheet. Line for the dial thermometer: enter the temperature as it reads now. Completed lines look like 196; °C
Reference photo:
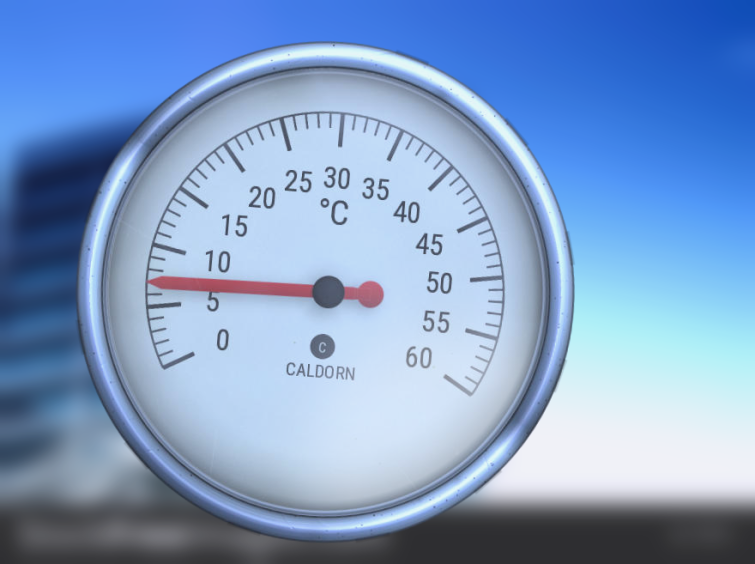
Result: 7; °C
